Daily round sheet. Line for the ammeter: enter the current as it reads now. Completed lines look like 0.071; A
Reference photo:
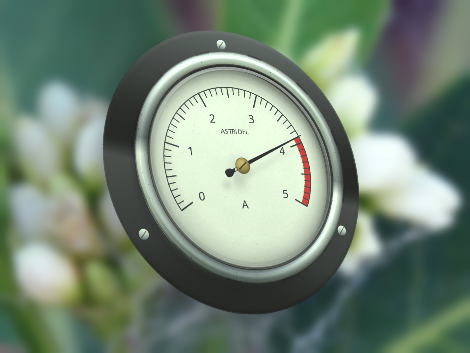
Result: 3.9; A
